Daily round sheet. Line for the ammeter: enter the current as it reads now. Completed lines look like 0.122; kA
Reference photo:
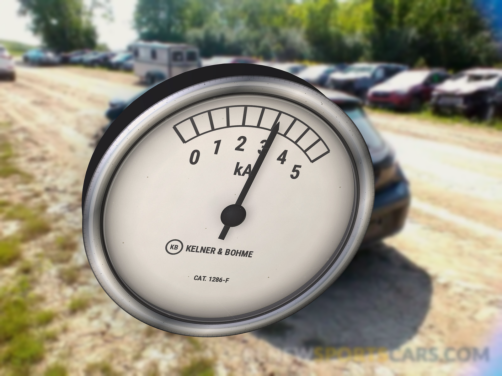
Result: 3; kA
